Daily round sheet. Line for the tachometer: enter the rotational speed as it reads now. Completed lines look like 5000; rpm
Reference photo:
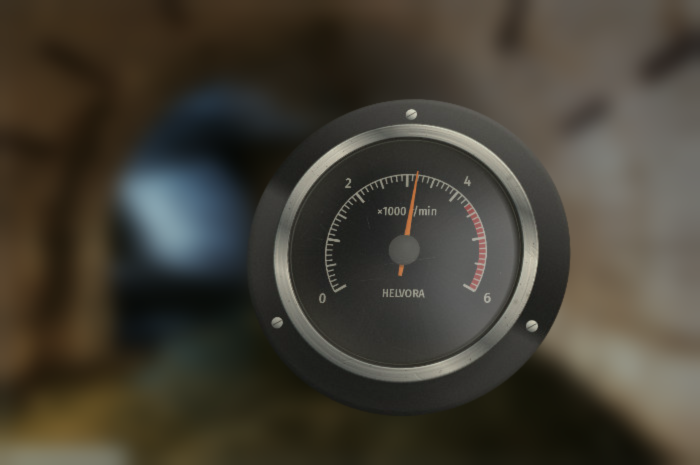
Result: 3200; rpm
